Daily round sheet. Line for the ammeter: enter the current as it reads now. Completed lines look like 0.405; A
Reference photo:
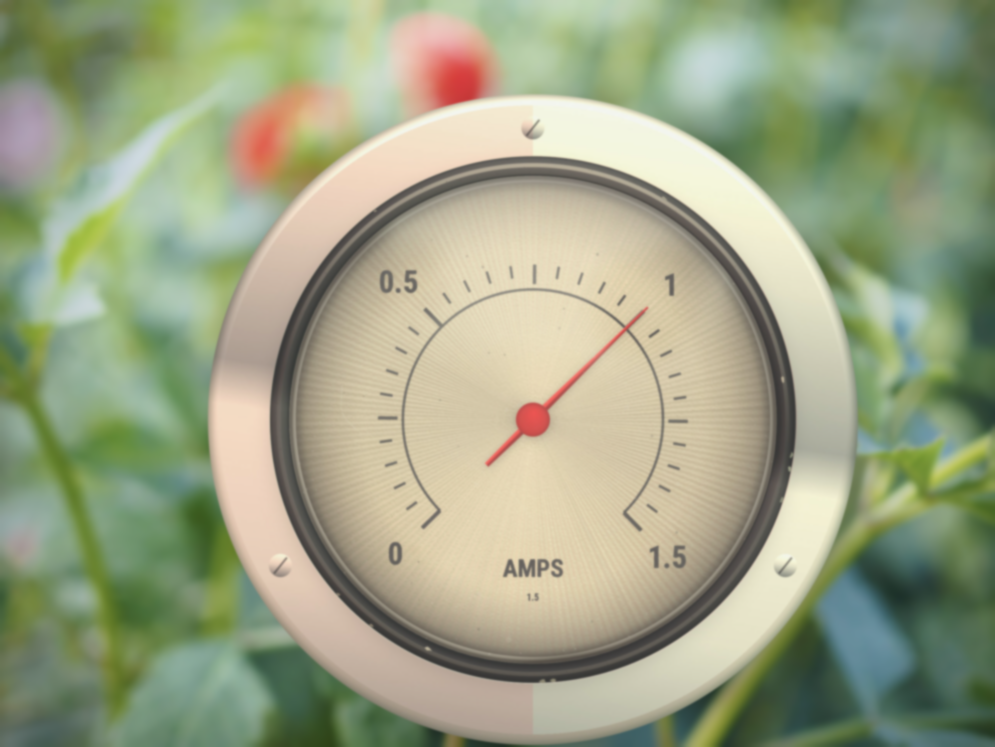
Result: 1; A
